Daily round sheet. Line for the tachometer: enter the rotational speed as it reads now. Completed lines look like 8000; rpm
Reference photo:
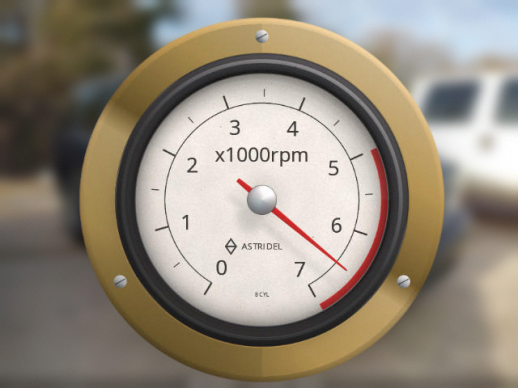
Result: 6500; rpm
